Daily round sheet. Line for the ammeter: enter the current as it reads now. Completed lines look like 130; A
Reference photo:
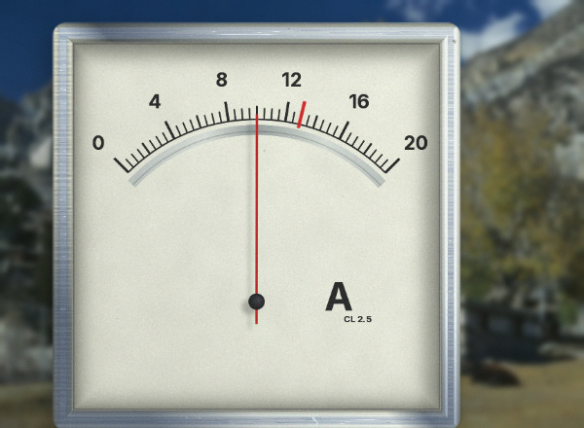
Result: 10; A
